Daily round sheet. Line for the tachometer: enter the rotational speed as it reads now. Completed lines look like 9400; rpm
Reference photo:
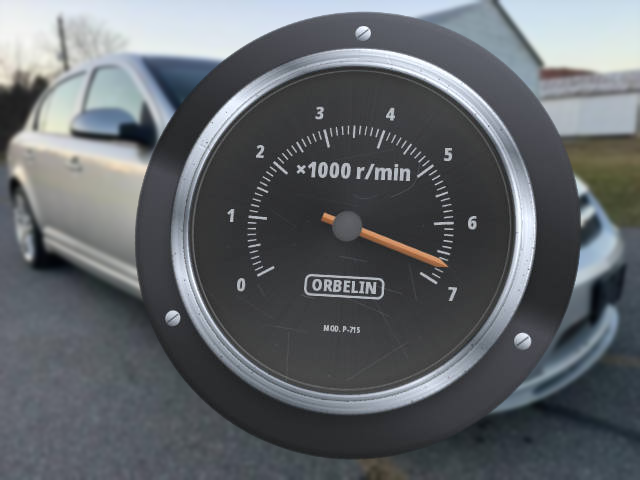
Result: 6700; rpm
